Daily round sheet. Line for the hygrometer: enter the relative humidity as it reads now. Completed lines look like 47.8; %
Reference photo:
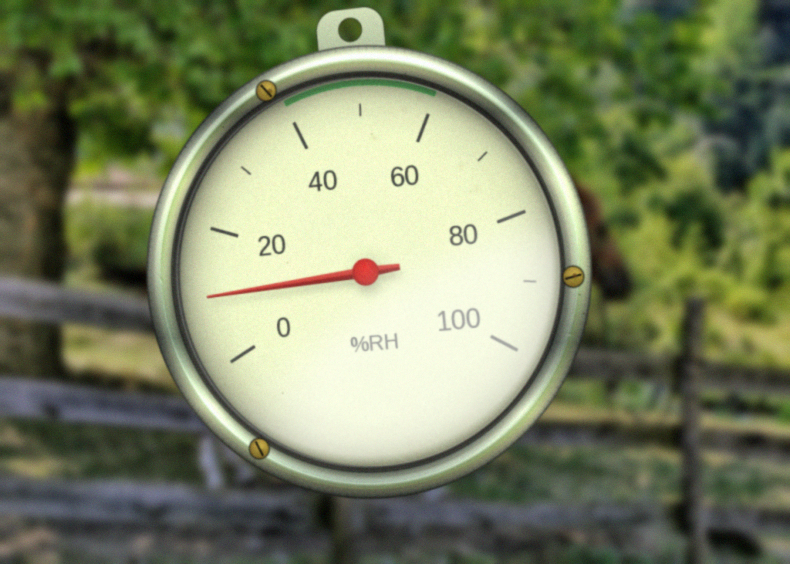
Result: 10; %
